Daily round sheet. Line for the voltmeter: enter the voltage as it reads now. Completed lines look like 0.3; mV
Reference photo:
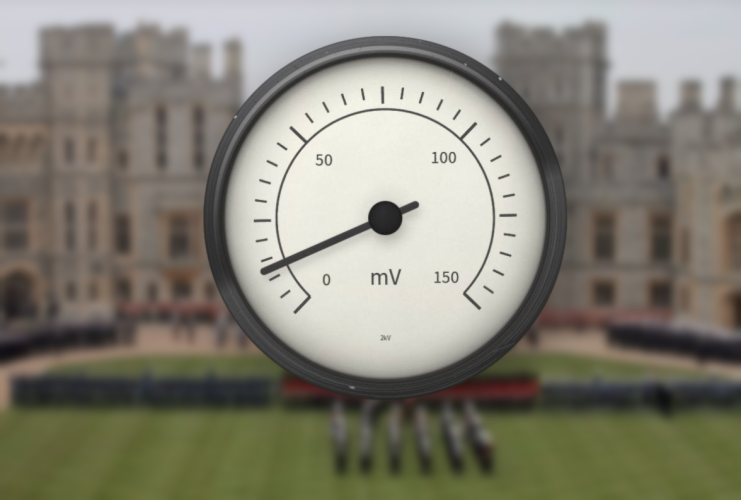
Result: 12.5; mV
